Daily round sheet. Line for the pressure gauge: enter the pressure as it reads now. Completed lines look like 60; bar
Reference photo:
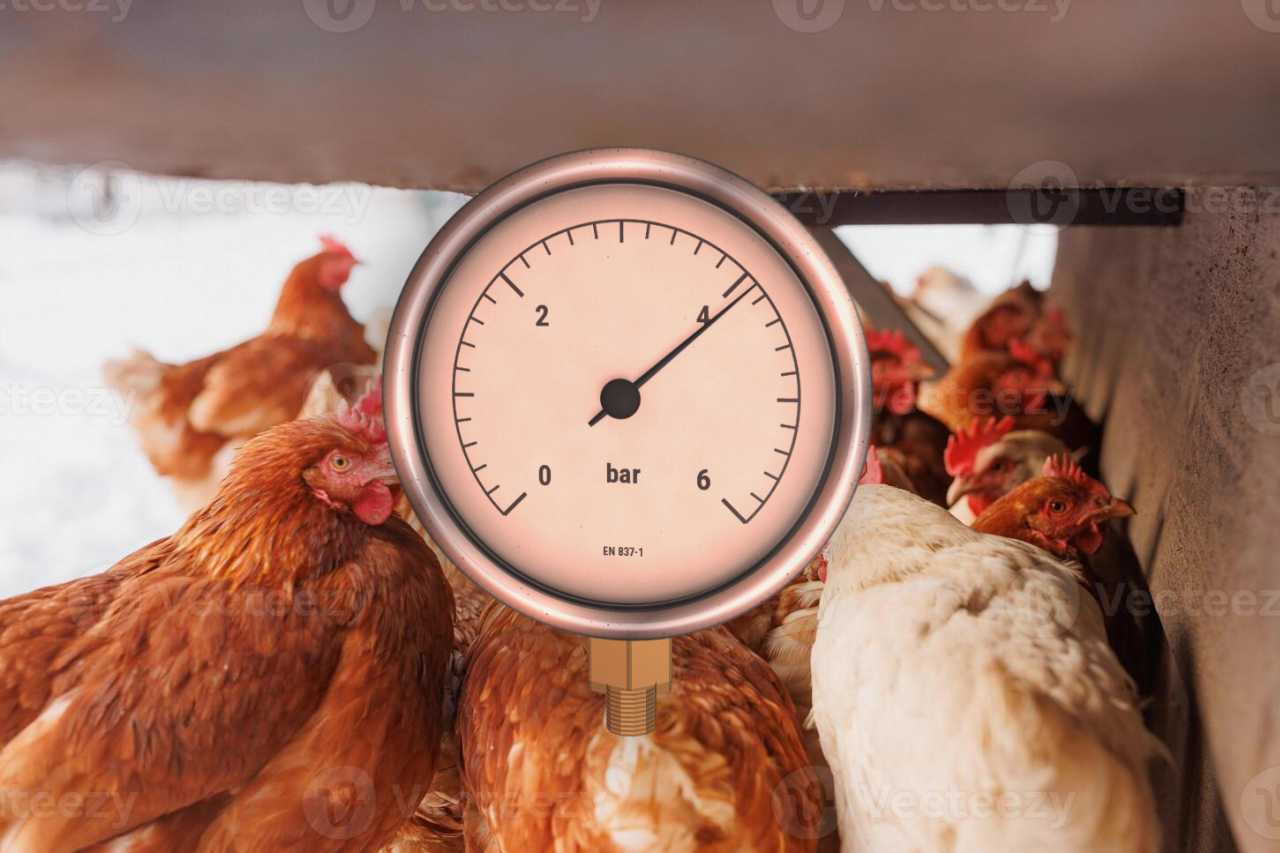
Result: 4.1; bar
